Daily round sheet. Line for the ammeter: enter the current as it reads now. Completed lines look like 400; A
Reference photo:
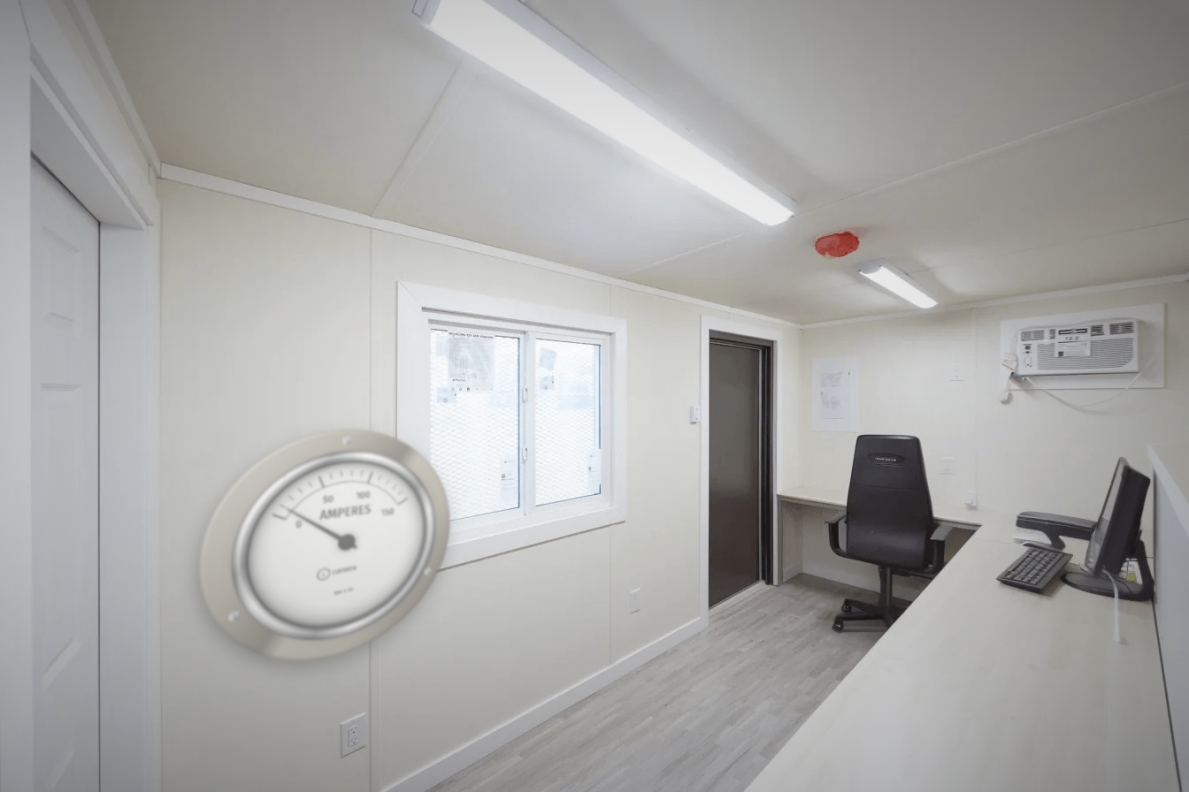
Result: 10; A
